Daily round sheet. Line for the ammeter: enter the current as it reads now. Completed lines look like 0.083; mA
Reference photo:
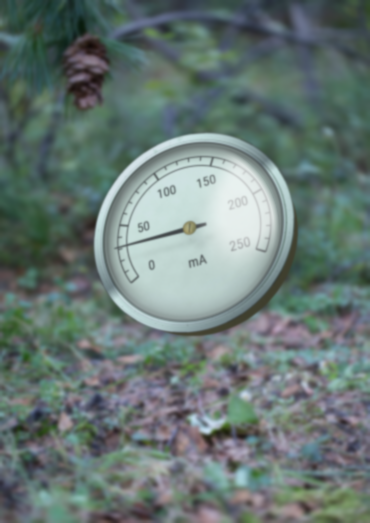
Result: 30; mA
